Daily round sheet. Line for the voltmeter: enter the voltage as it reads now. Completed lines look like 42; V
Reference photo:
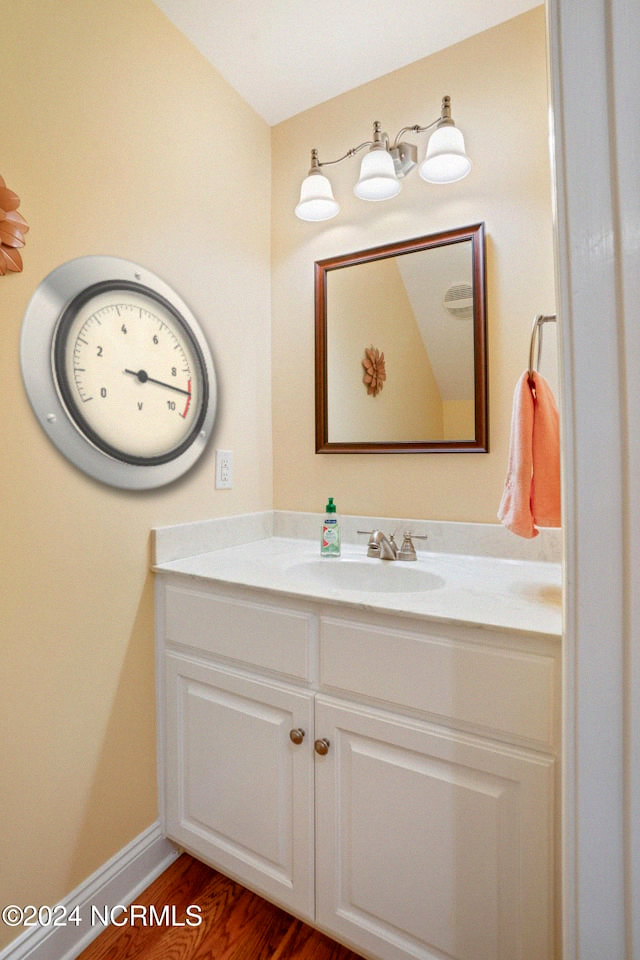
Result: 9; V
